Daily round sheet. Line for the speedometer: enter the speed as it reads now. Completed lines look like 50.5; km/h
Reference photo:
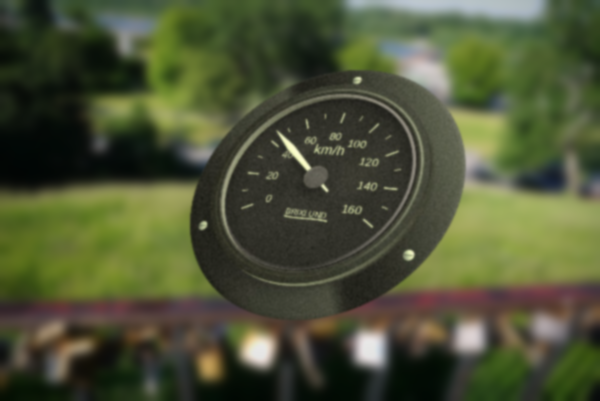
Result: 45; km/h
